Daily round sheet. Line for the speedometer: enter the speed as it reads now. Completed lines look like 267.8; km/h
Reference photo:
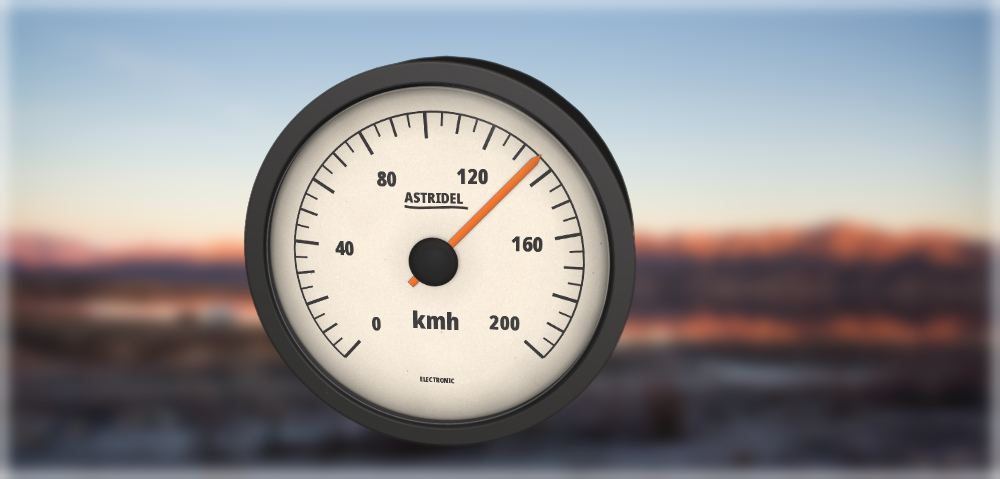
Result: 135; km/h
